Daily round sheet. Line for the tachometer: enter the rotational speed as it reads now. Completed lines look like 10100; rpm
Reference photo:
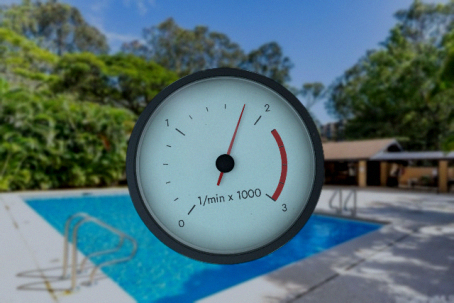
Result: 1800; rpm
